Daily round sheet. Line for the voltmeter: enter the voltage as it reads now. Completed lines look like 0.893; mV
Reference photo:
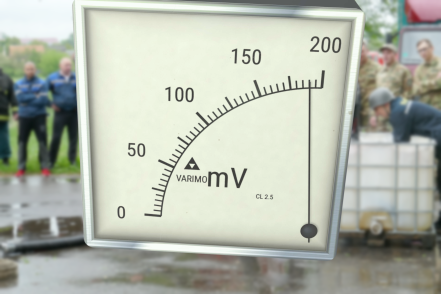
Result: 190; mV
